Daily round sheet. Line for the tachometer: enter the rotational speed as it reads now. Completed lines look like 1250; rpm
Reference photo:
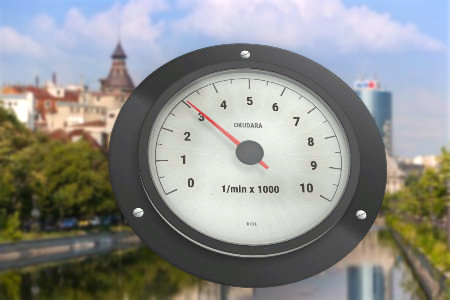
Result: 3000; rpm
